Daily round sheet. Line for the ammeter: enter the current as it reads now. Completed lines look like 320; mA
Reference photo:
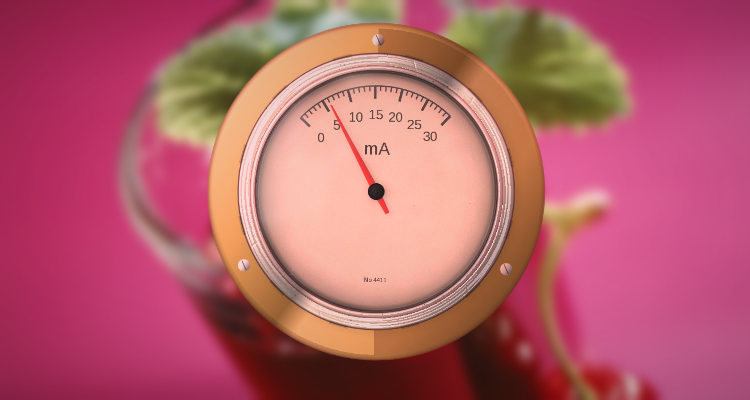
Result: 6; mA
